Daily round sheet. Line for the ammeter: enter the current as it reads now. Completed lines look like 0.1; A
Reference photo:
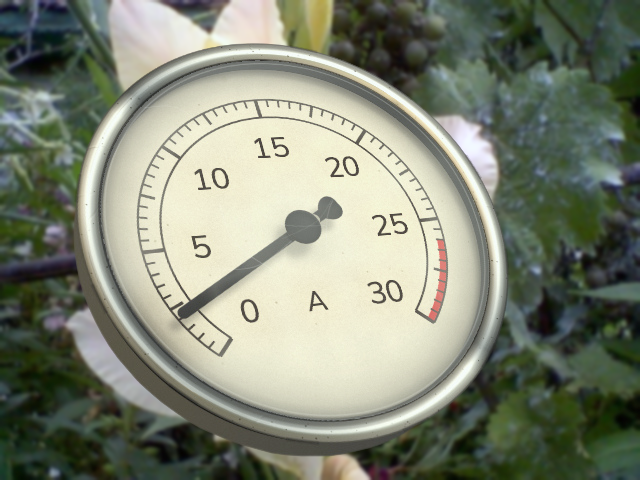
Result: 2; A
